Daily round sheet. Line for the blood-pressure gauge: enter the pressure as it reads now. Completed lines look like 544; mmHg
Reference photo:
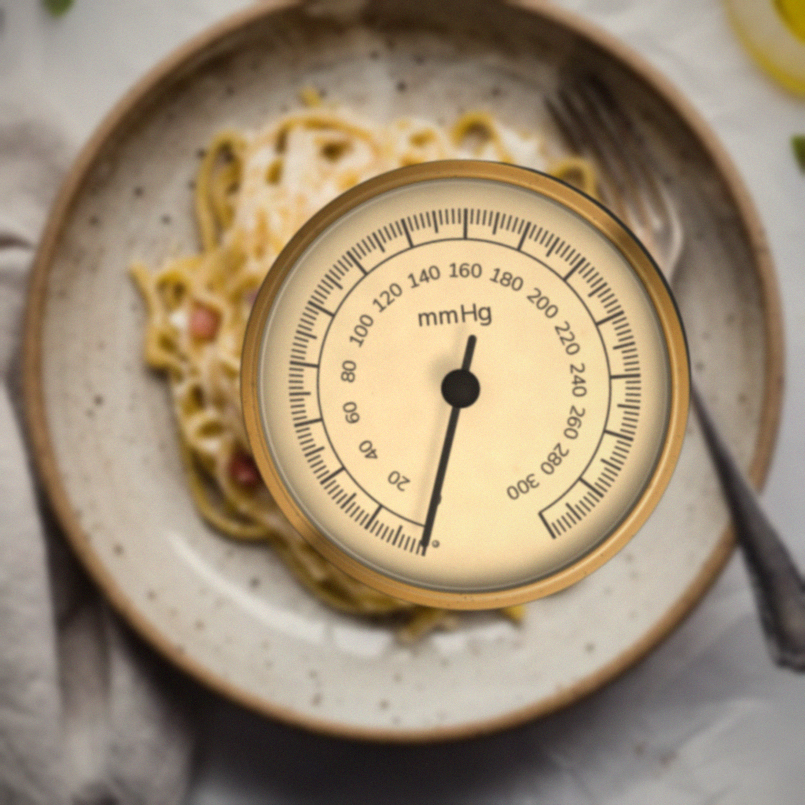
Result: 0; mmHg
